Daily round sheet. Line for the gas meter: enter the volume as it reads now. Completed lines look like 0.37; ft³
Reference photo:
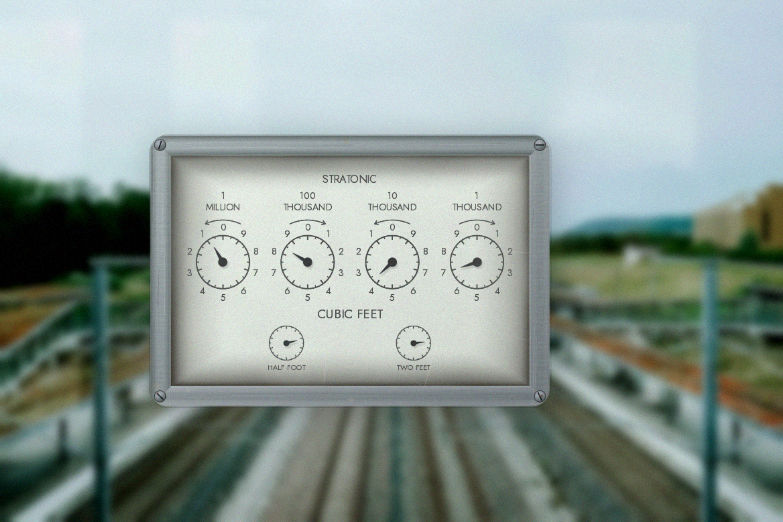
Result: 83700; ft³
